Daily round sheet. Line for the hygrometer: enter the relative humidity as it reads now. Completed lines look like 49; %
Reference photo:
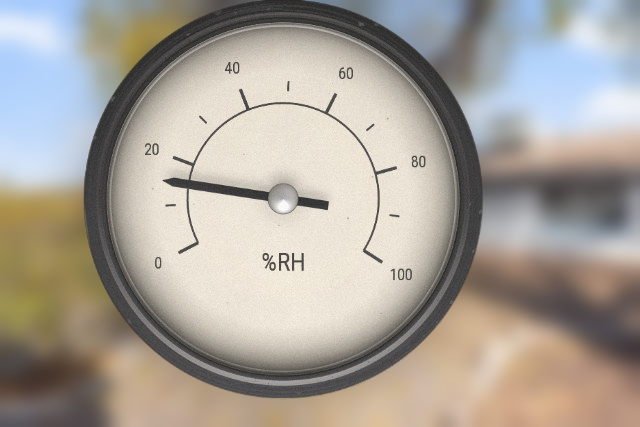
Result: 15; %
